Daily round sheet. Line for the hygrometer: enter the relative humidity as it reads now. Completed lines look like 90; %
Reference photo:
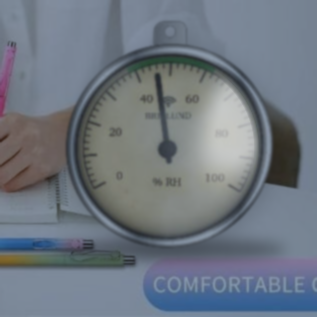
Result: 46; %
